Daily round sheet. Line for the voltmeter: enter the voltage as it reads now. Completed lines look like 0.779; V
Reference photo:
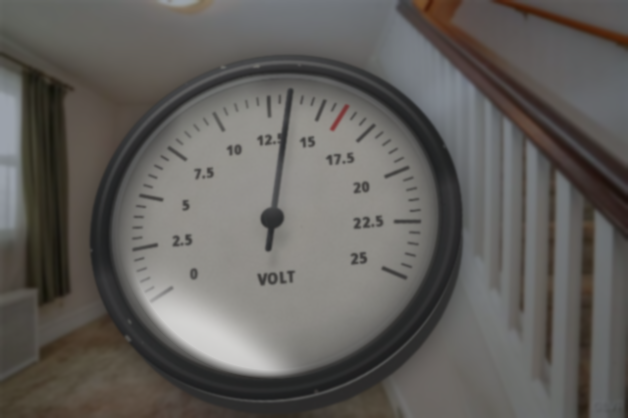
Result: 13.5; V
